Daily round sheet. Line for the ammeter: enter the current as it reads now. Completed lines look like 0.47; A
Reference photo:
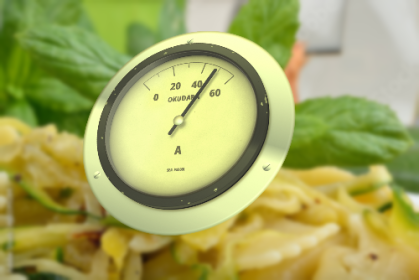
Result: 50; A
